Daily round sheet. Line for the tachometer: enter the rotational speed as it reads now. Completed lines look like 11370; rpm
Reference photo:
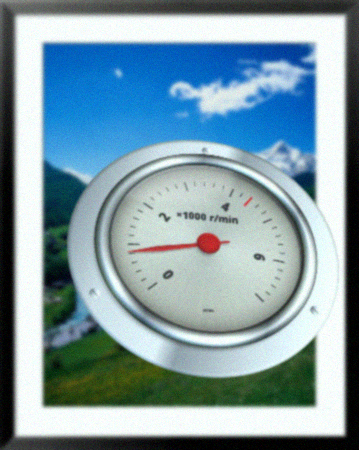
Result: 800; rpm
